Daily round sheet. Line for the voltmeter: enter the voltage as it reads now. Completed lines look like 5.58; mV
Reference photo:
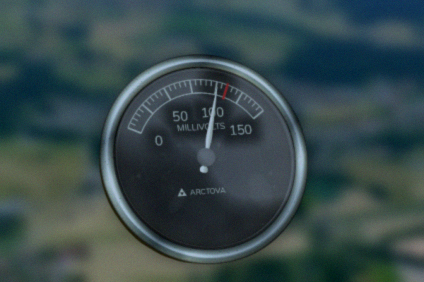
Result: 100; mV
